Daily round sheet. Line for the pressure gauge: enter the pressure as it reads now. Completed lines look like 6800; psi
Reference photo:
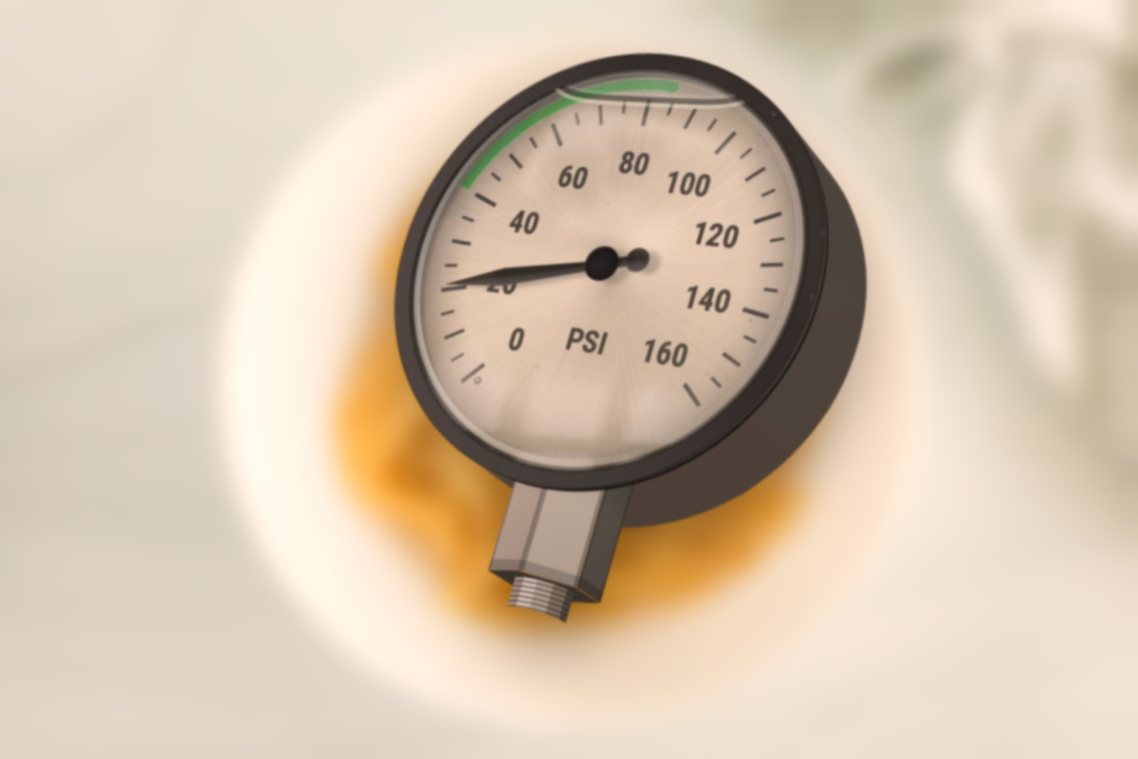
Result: 20; psi
